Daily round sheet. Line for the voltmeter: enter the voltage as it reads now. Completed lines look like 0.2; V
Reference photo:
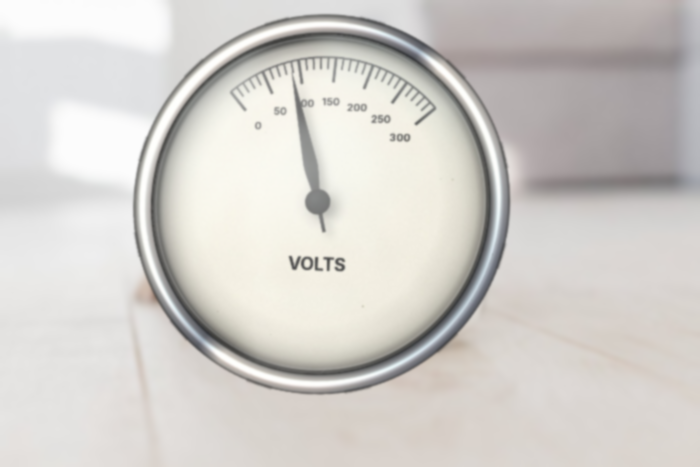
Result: 90; V
